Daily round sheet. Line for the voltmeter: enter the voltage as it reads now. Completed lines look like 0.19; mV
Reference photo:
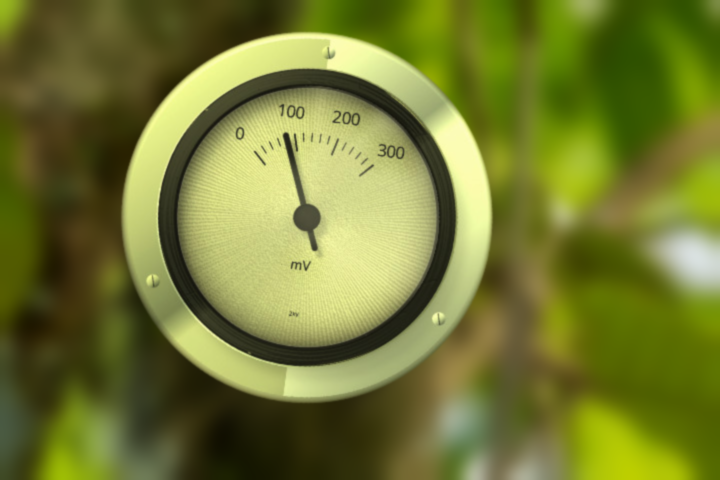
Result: 80; mV
